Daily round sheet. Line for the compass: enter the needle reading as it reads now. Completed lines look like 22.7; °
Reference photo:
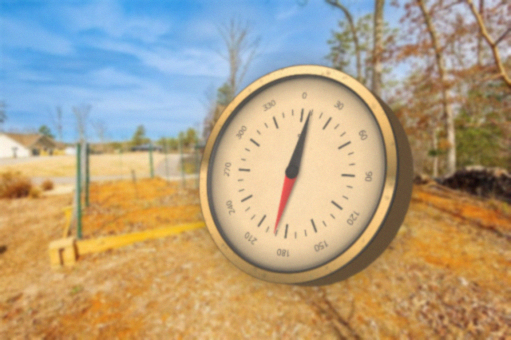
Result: 190; °
